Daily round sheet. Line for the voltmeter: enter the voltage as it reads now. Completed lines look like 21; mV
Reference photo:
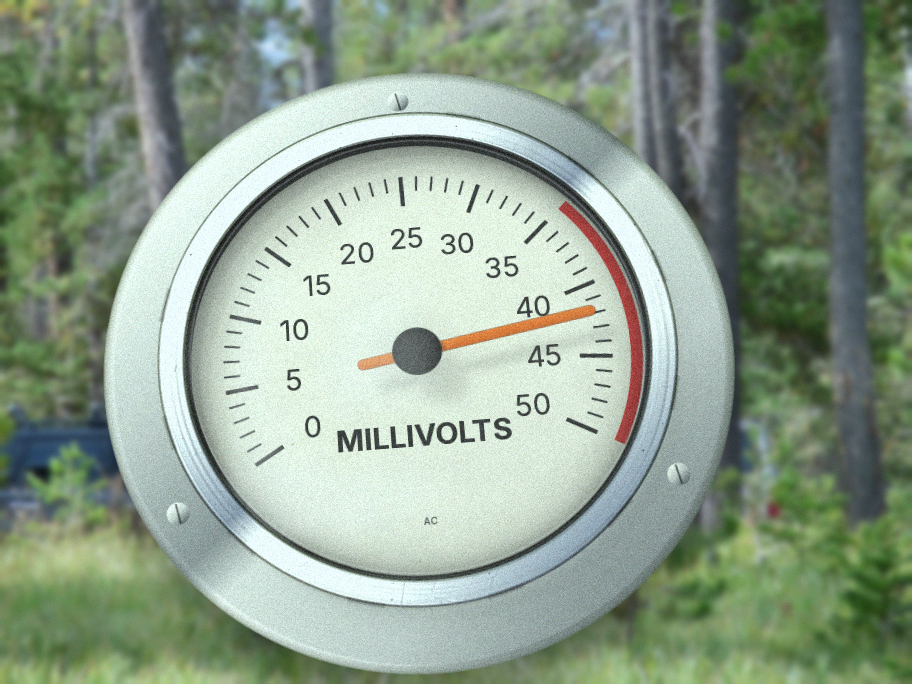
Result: 42; mV
